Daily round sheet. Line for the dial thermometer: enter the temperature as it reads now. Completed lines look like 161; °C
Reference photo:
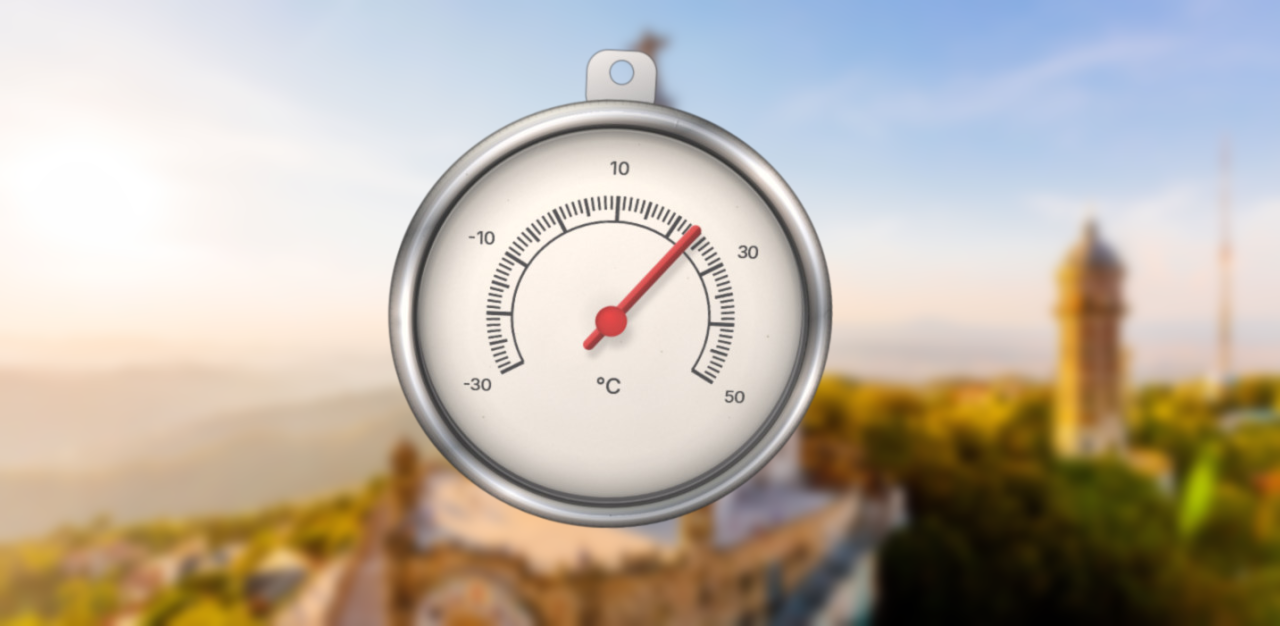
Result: 23; °C
